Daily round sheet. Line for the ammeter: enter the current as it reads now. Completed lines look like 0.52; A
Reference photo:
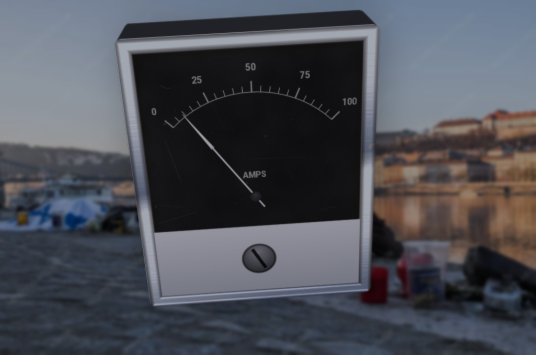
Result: 10; A
